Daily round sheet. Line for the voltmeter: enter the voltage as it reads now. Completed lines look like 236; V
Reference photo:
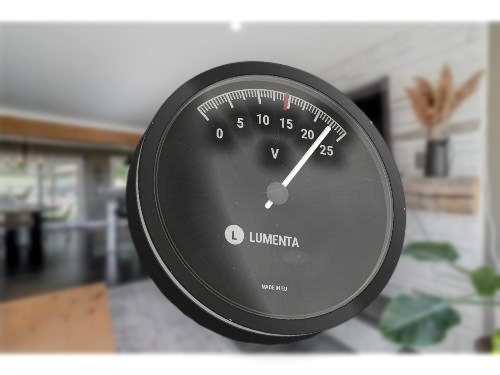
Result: 22.5; V
